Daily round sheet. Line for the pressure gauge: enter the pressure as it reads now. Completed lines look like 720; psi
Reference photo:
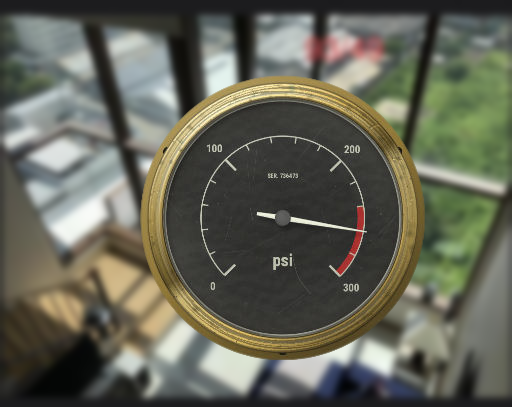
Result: 260; psi
